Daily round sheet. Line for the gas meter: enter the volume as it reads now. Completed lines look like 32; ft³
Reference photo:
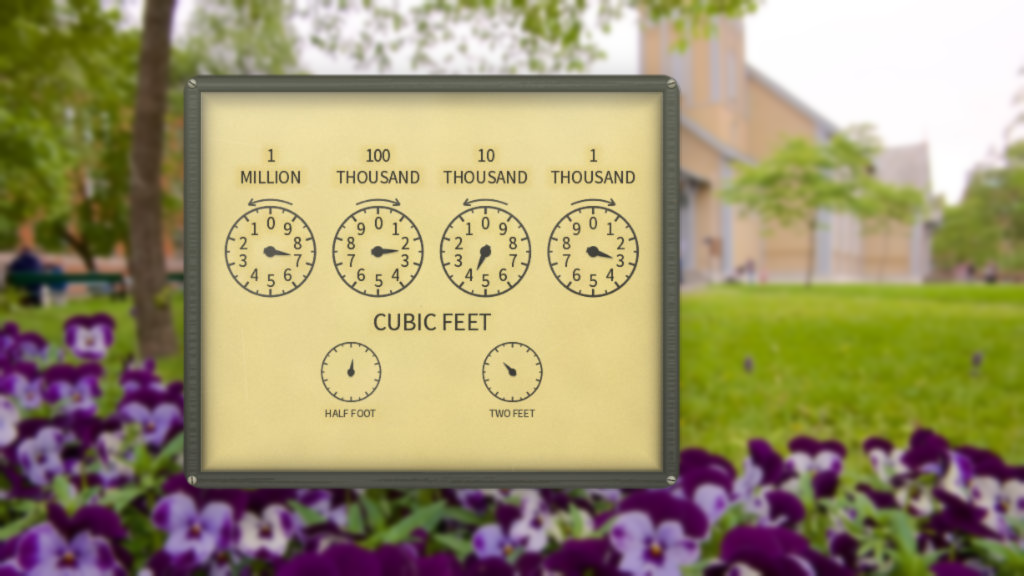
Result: 724300; ft³
